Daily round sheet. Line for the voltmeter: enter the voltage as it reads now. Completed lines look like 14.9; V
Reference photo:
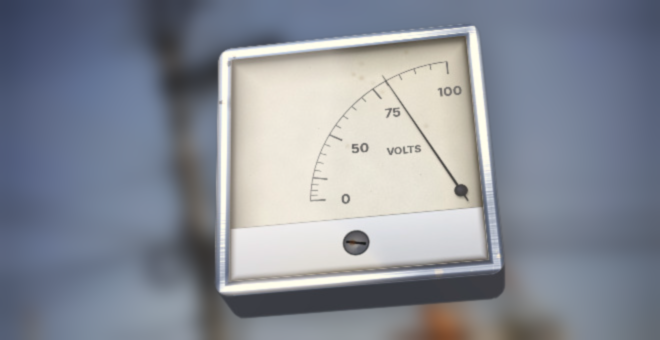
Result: 80; V
